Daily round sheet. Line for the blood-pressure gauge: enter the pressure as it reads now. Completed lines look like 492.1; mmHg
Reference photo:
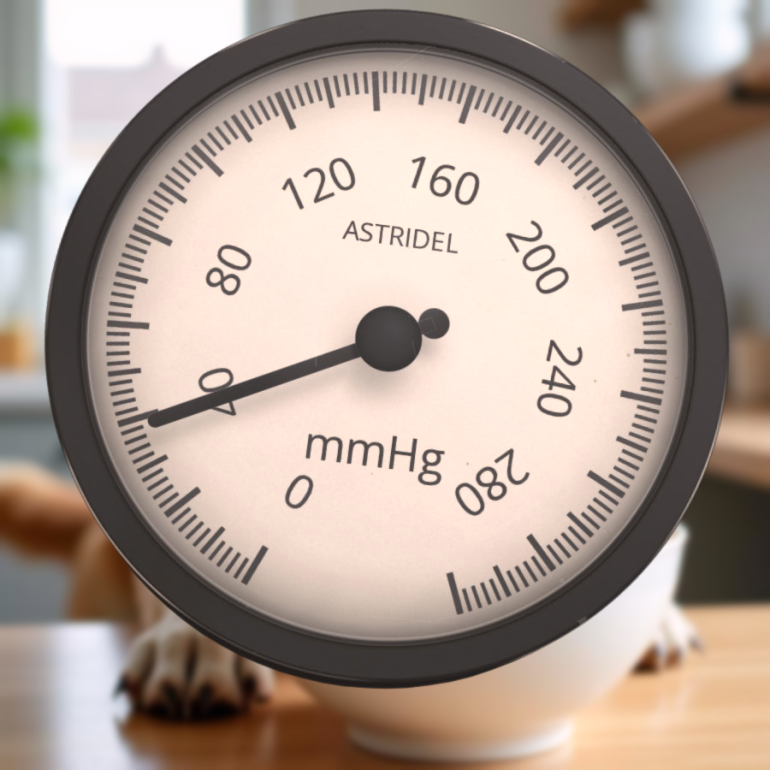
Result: 38; mmHg
